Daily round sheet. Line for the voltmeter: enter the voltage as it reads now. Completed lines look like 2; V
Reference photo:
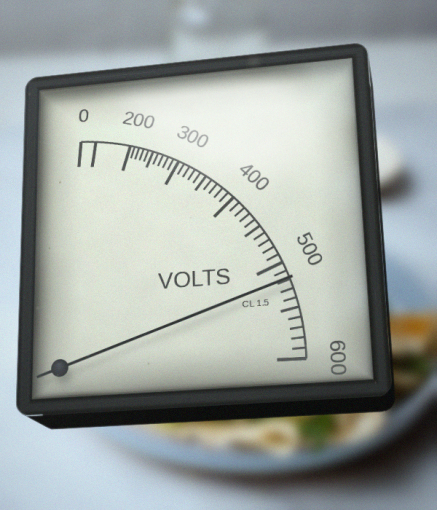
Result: 520; V
